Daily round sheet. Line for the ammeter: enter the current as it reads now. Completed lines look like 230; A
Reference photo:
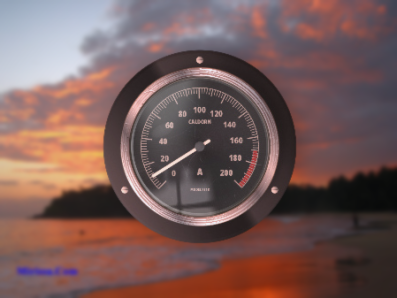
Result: 10; A
